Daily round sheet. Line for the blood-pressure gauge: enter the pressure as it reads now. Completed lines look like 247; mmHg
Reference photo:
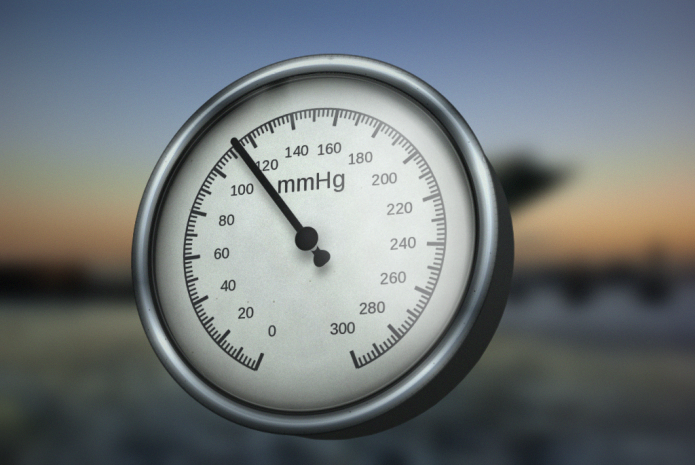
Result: 114; mmHg
